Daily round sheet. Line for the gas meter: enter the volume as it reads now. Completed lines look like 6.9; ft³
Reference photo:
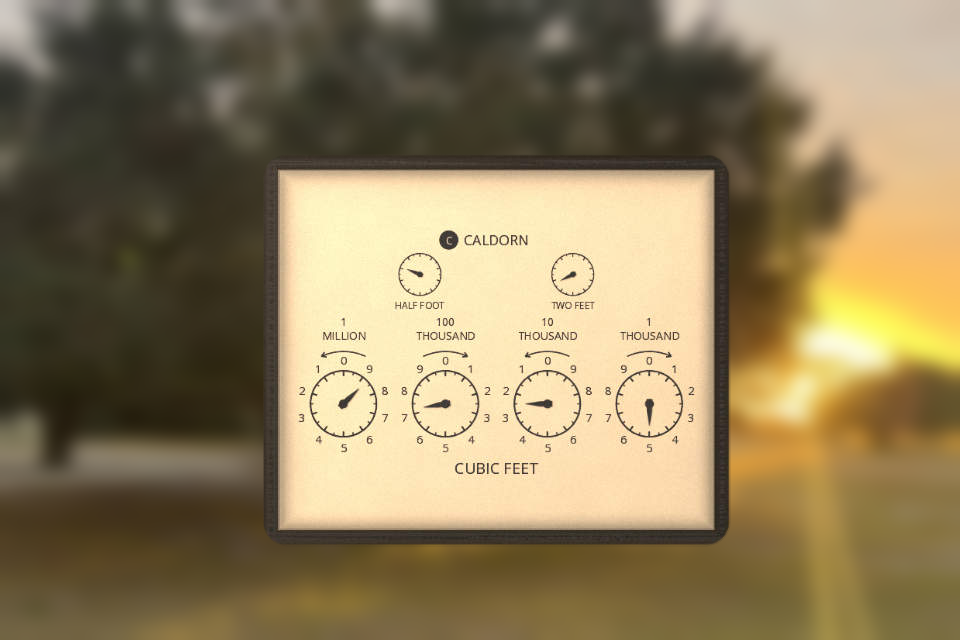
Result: 872500; ft³
